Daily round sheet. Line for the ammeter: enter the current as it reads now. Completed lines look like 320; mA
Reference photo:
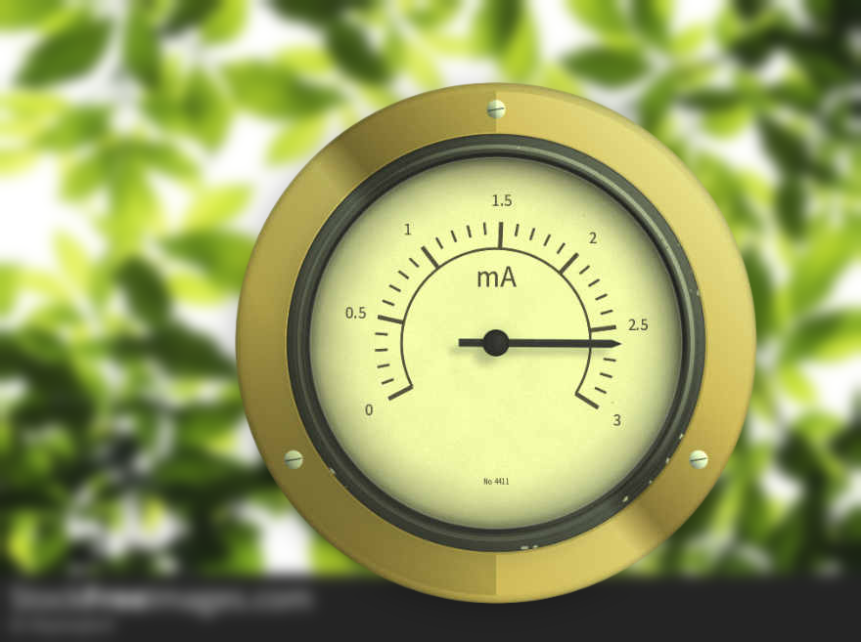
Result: 2.6; mA
